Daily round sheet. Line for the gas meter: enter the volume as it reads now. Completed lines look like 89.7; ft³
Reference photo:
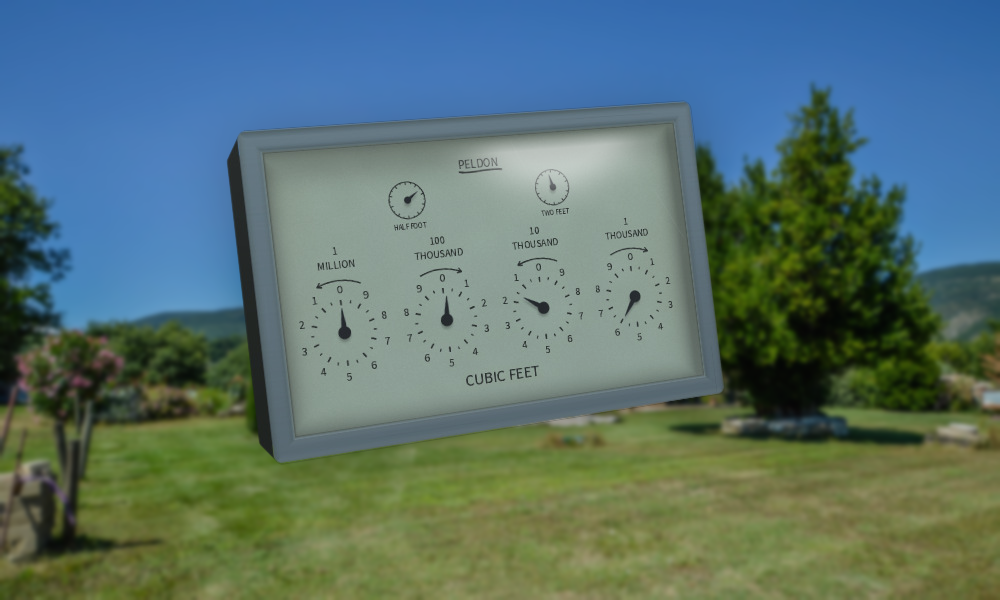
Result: 1600; ft³
